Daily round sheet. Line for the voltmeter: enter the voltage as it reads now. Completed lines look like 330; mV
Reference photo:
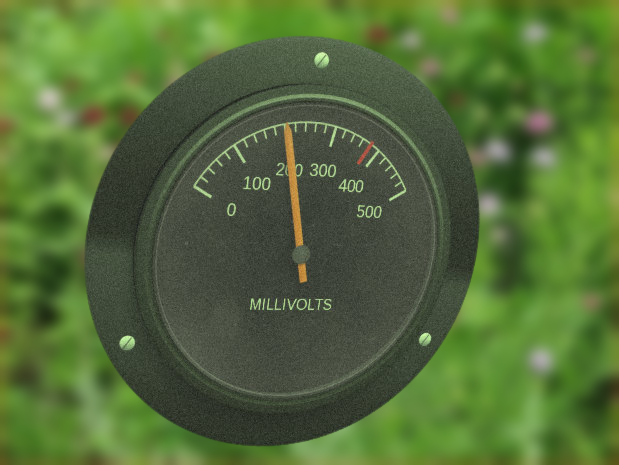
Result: 200; mV
